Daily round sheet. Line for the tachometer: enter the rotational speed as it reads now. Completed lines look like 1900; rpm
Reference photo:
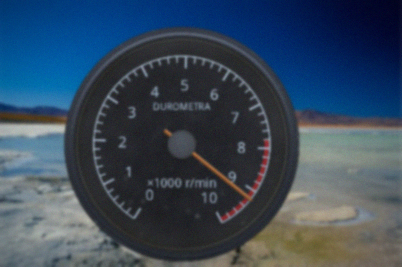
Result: 9200; rpm
